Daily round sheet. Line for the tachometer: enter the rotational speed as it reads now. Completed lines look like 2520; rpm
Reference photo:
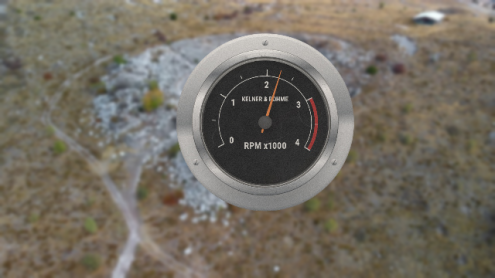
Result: 2250; rpm
